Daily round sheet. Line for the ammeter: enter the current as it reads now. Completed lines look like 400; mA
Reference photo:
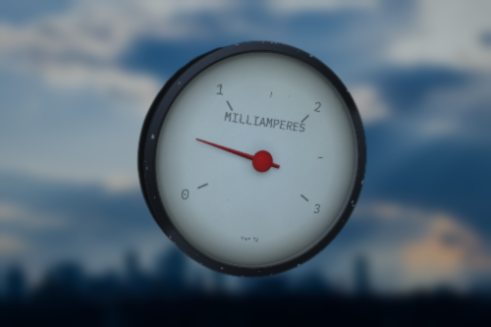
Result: 0.5; mA
